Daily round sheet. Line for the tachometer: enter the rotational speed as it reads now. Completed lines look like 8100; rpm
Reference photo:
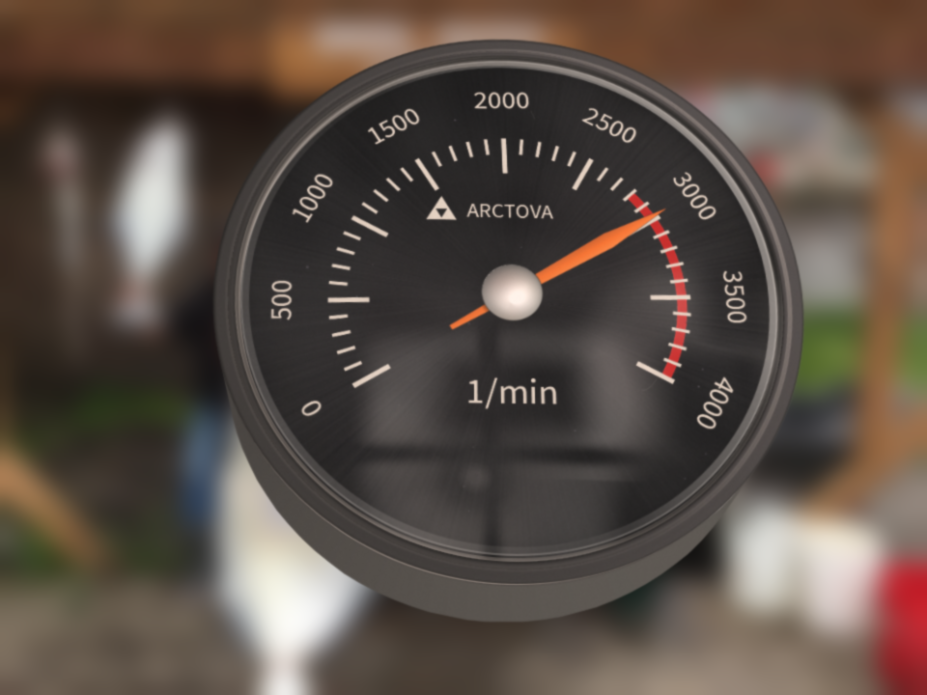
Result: 3000; rpm
